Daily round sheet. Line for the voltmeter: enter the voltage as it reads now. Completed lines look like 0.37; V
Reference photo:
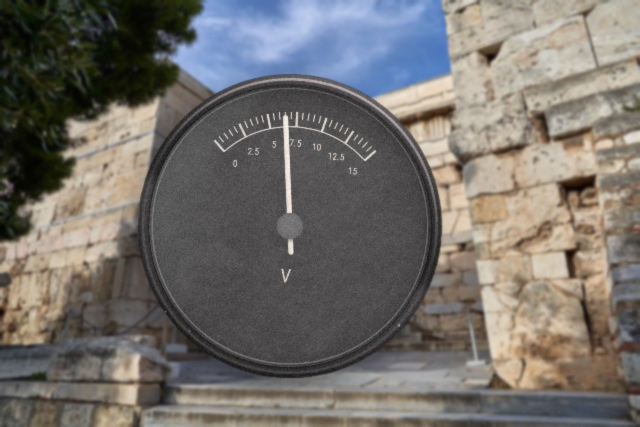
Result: 6.5; V
